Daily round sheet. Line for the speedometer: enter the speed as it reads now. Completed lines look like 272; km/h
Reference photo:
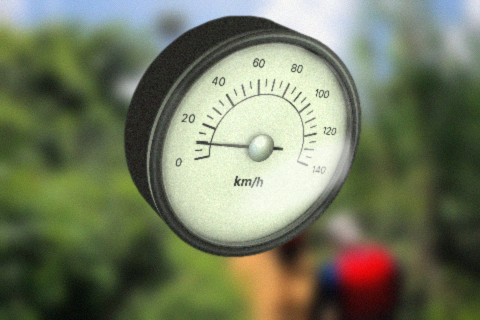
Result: 10; km/h
